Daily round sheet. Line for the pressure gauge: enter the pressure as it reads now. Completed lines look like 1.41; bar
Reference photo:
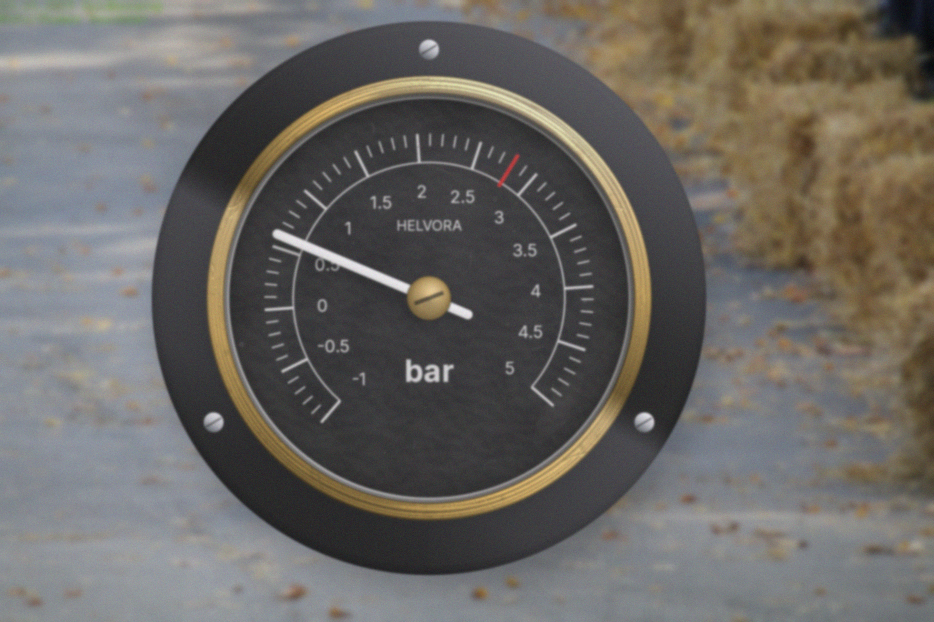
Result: 0.6; bar
